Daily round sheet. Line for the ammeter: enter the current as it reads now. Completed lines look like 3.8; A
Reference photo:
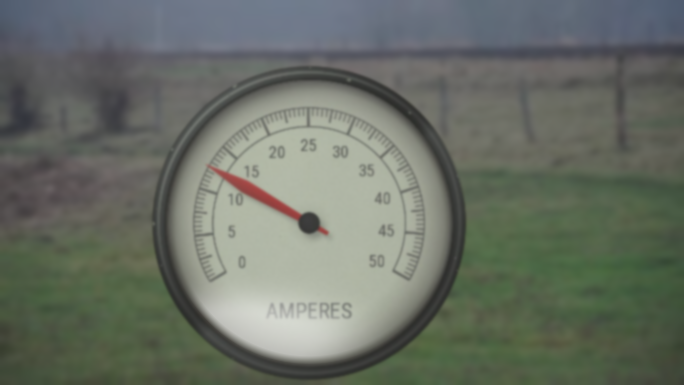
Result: 12.5; A
